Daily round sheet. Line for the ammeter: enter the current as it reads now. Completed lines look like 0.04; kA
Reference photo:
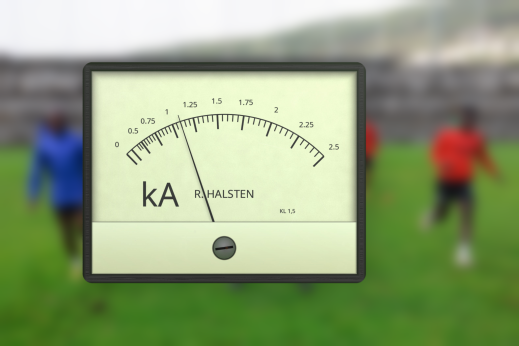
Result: 1.1; kA
